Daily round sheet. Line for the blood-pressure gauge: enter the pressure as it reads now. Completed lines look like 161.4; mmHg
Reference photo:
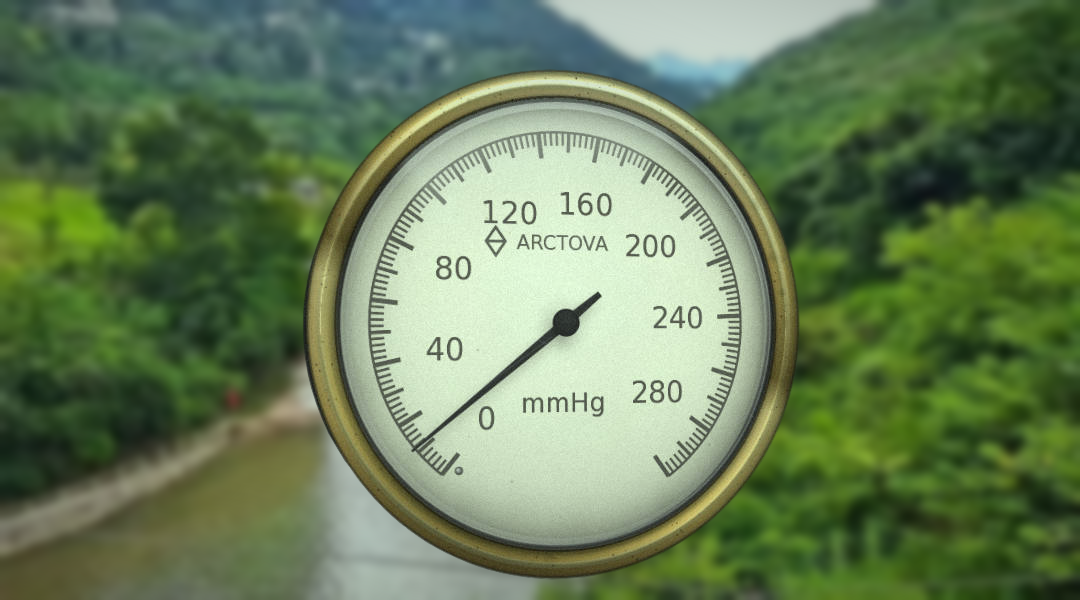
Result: 12; mmHg
